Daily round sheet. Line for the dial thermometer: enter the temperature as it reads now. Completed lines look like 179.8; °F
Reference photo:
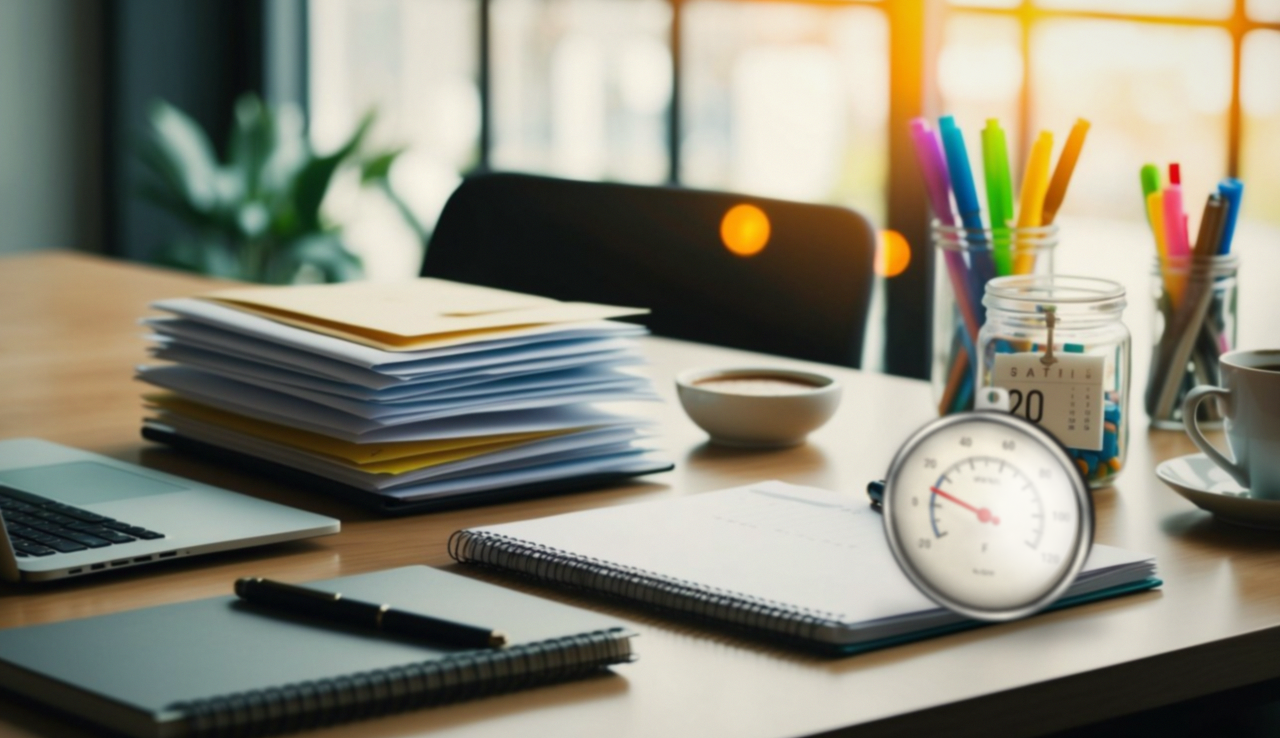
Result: 10; °F
